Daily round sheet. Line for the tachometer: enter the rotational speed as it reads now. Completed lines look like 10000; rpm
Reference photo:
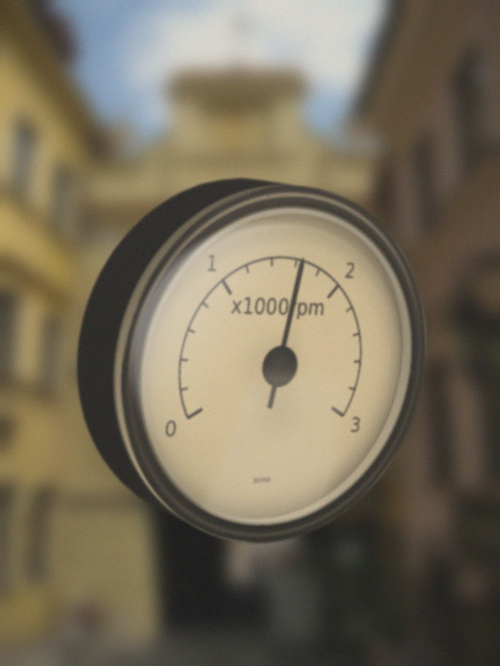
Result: 1600; rpm
